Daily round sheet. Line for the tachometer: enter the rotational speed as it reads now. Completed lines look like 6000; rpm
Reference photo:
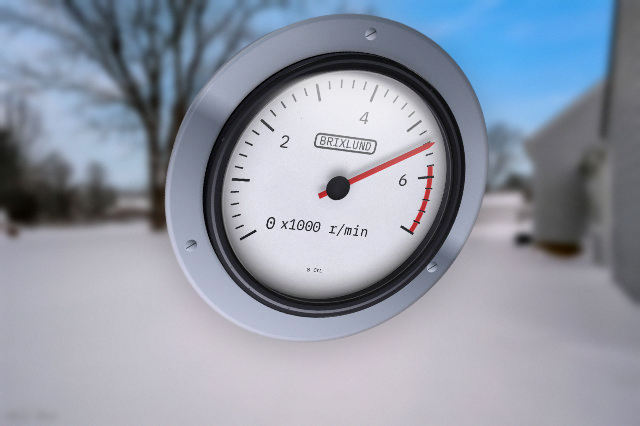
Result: 5400; rpm
